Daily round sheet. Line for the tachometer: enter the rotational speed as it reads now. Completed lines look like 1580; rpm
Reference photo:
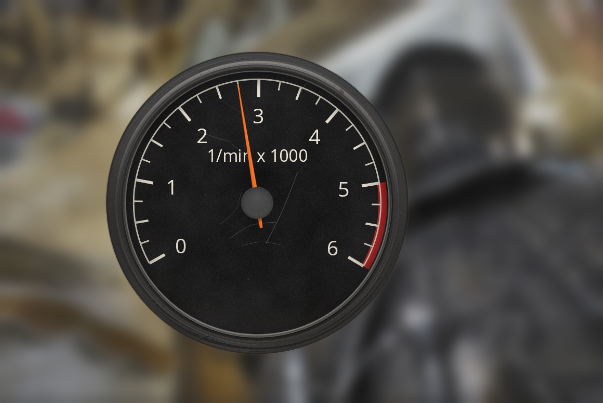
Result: 2750; rpm
